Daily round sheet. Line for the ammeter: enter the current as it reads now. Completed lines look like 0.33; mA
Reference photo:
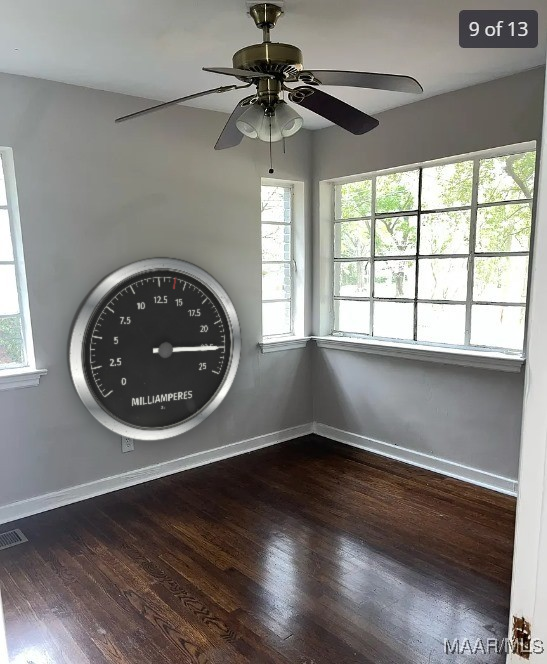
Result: 22.5; mA
